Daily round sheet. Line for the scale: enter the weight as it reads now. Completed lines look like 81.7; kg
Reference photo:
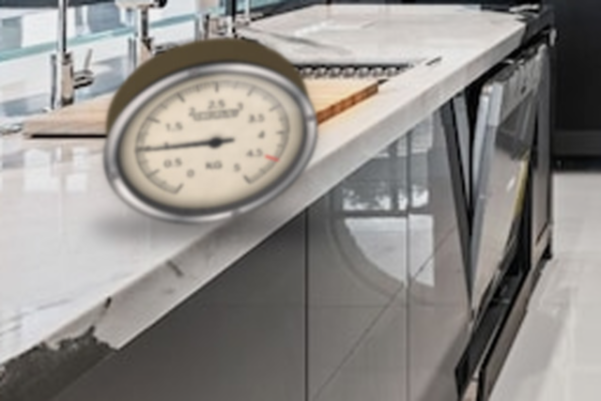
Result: 1; kg
